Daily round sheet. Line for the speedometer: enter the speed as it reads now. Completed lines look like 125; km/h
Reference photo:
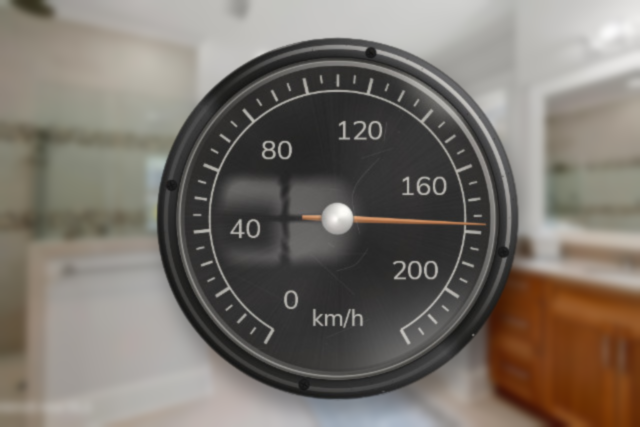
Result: 177.5; km/h
